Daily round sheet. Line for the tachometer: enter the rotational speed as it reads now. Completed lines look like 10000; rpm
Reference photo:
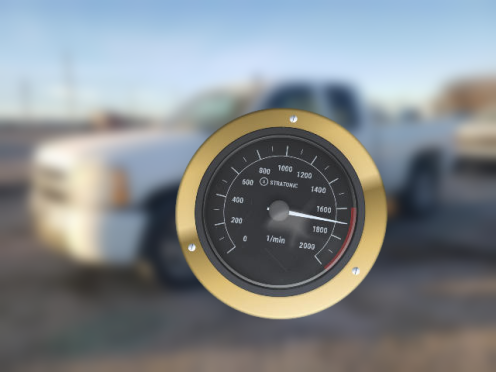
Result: 1700; rpm
